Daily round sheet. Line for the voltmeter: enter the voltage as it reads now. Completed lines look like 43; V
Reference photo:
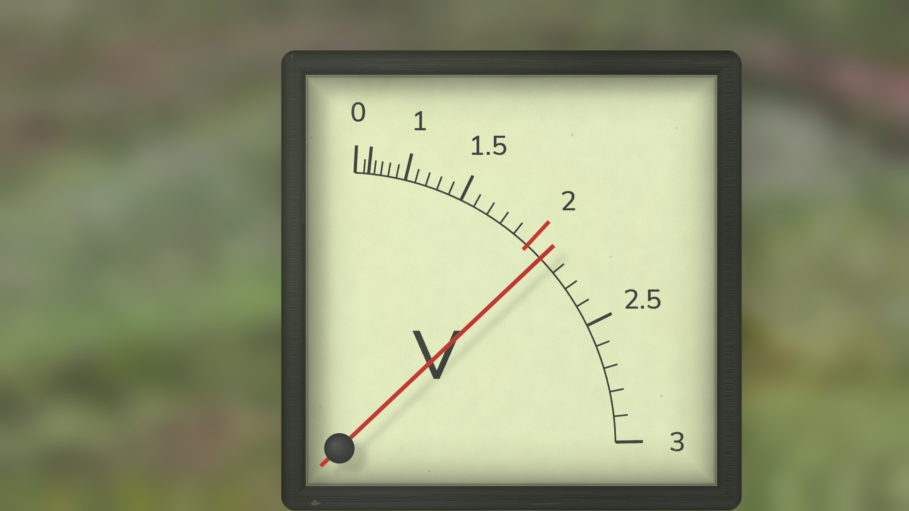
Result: 2.1; V
